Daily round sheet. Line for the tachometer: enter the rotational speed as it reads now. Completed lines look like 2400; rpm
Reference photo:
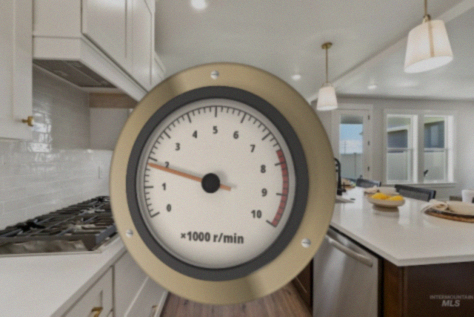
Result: 1800; rpm
